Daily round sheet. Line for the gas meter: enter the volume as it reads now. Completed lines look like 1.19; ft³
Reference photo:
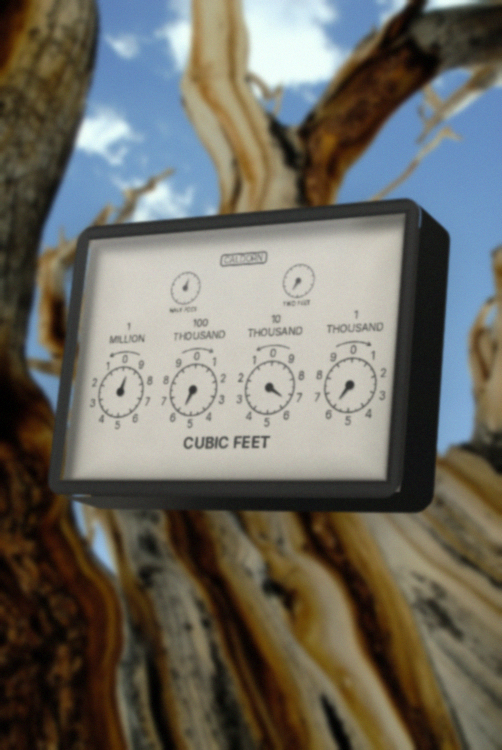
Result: 956600; ft³
